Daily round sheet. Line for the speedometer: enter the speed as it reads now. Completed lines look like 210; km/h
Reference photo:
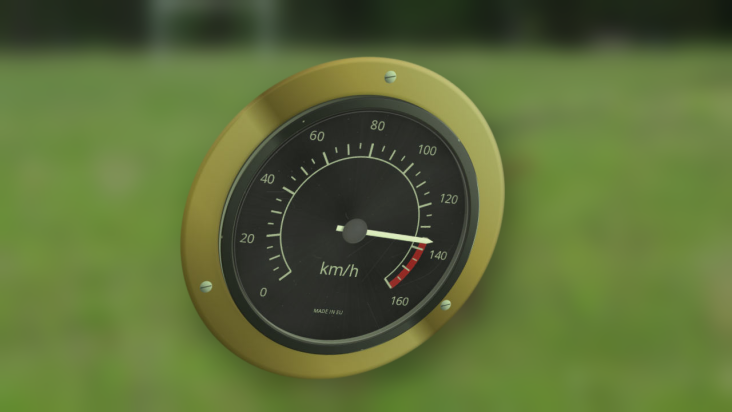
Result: 135; km/h
